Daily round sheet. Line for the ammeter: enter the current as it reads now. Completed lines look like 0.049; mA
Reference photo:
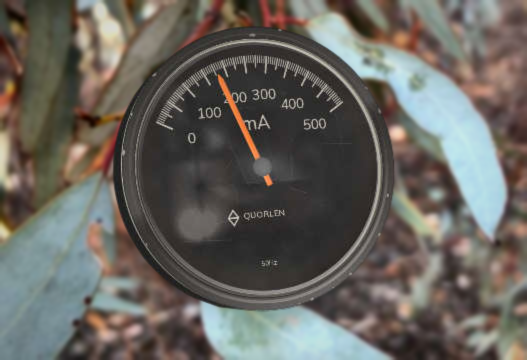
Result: 175; mA
